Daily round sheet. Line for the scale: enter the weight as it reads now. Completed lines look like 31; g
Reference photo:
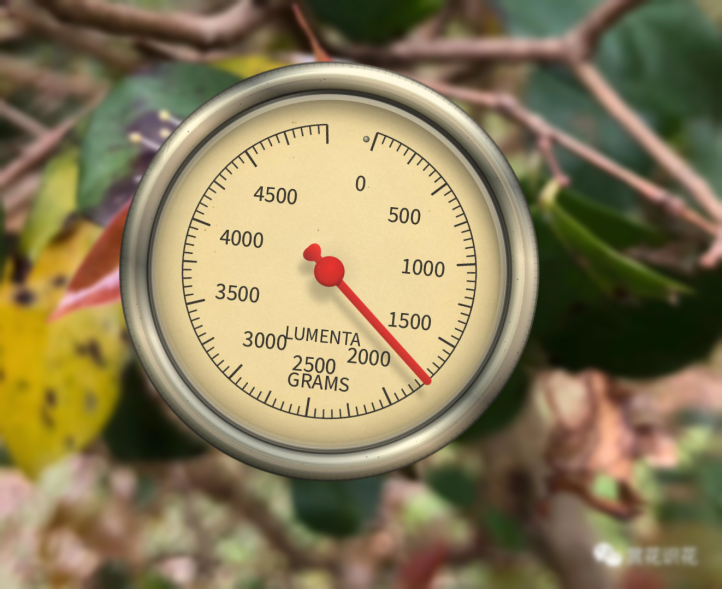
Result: 1750; g
